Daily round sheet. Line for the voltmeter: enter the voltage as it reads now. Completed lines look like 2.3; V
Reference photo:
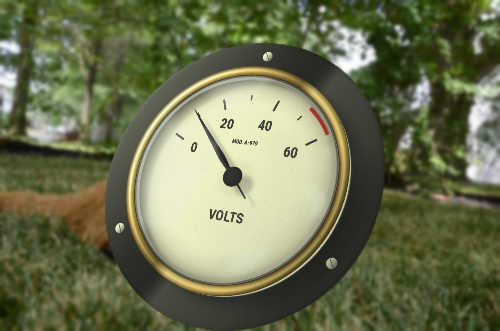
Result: 10; V
